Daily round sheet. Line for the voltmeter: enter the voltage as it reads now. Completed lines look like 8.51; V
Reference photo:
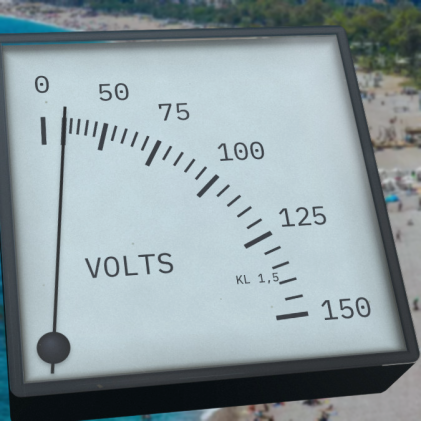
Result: 25; V
